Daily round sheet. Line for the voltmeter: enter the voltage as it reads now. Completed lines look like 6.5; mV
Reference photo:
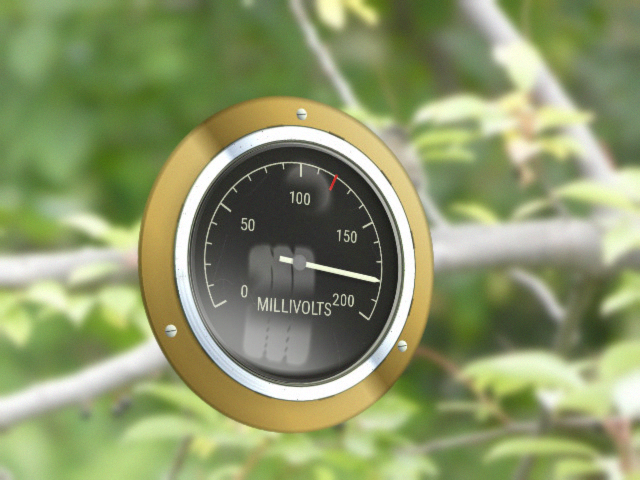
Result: 180; mV
